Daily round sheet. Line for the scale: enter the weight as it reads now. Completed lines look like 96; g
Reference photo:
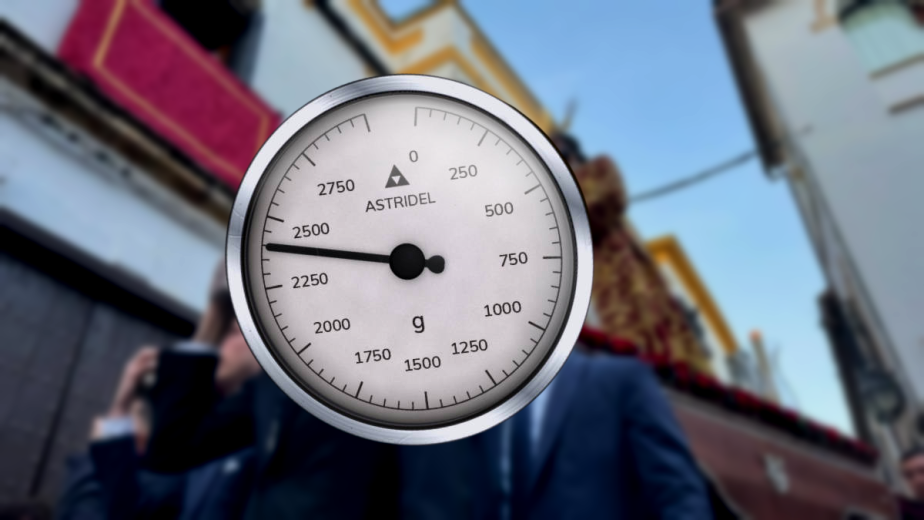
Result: 2400; g
